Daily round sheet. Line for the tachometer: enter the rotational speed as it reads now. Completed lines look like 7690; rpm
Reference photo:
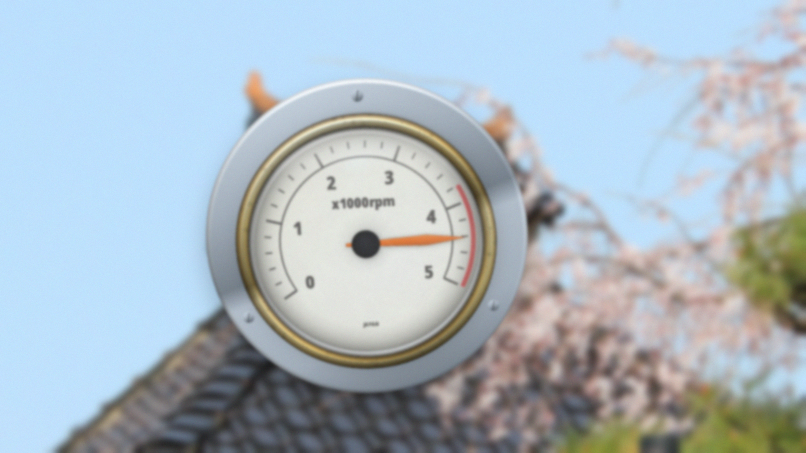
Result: 4400; rpm
